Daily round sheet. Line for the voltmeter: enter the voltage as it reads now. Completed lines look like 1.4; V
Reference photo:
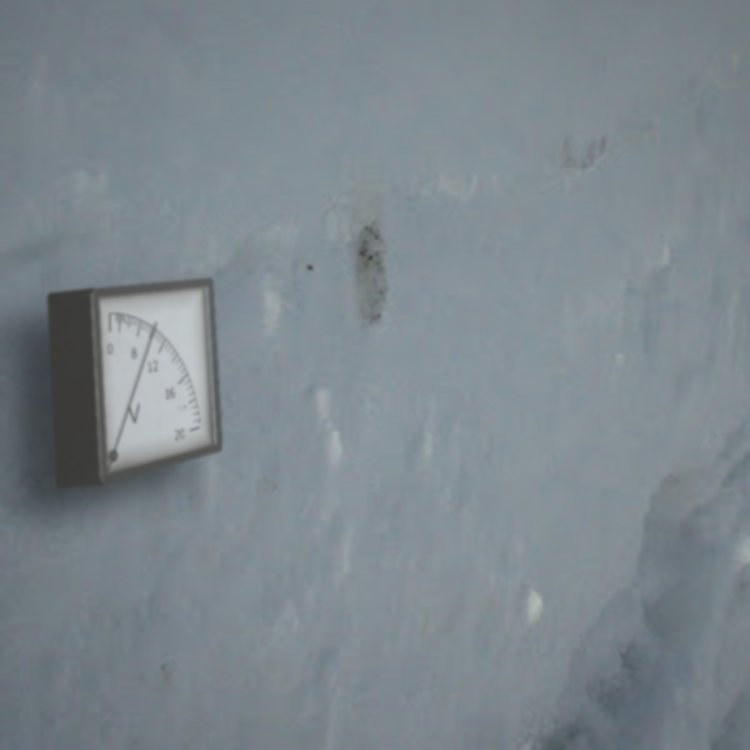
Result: 10; V
